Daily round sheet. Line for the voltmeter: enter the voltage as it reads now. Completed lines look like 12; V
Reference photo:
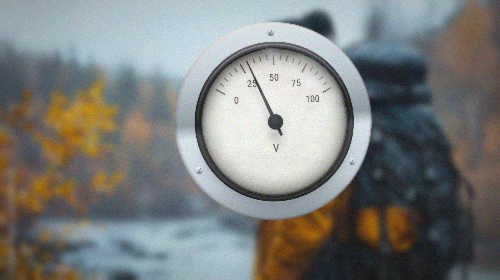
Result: 30; V
